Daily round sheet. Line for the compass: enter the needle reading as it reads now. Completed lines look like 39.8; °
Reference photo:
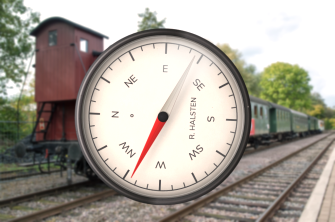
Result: 295; °
